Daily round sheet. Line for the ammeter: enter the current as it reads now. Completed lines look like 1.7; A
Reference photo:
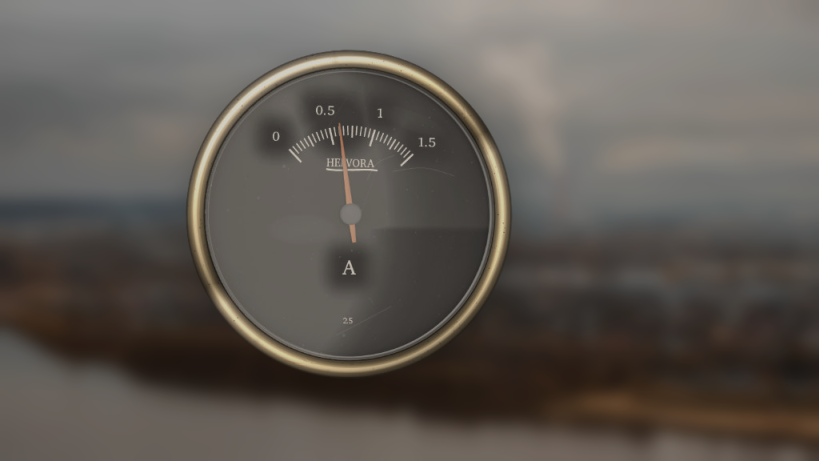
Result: 0.6; A
